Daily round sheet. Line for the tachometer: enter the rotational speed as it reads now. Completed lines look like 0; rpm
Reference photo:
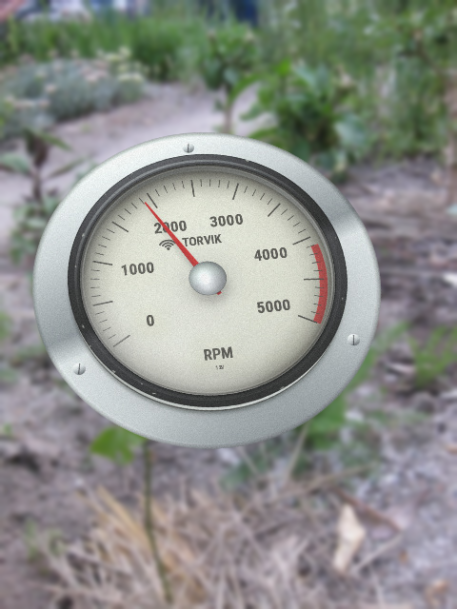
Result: 1900; rpm
